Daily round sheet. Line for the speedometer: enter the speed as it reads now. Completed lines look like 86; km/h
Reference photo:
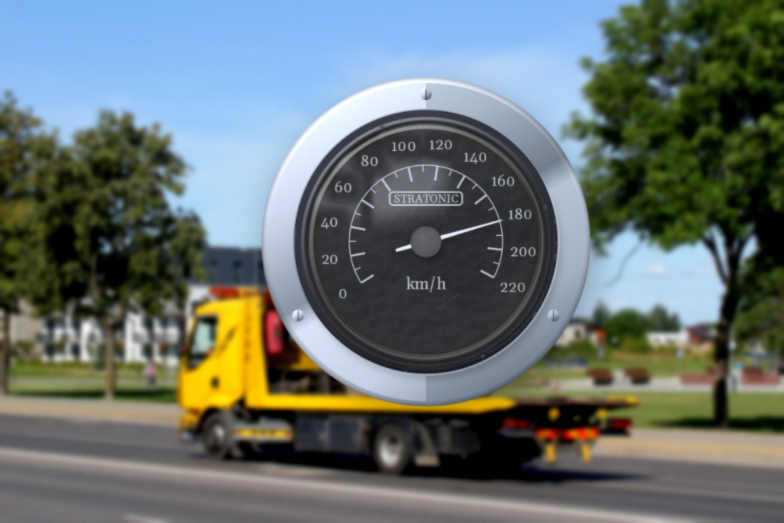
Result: 180; km/h
